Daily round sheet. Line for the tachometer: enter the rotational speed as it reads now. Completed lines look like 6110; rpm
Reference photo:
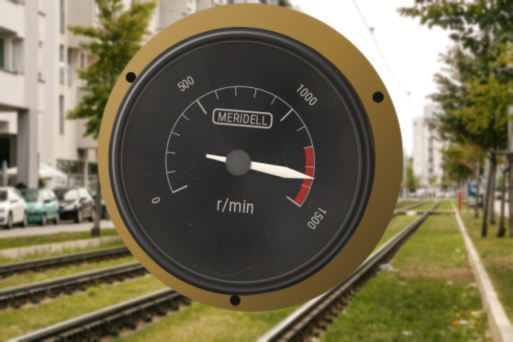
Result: 1350; rpm
